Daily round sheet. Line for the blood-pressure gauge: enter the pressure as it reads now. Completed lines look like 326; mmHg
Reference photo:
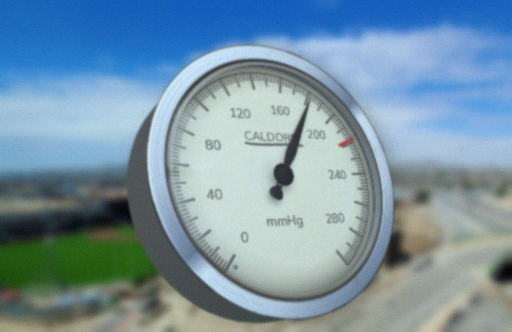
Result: 180; mmHg
